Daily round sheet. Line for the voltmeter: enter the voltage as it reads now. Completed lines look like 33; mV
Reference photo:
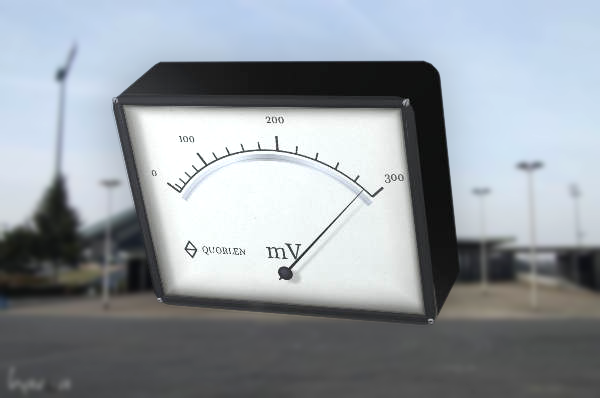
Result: 290; mV
